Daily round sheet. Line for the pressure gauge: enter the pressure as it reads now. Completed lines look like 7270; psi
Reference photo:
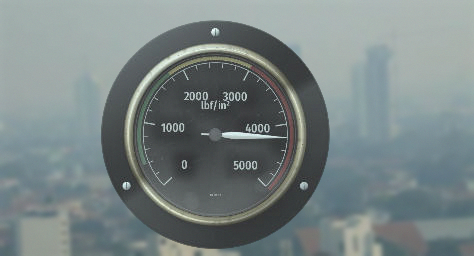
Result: 4200; psi
